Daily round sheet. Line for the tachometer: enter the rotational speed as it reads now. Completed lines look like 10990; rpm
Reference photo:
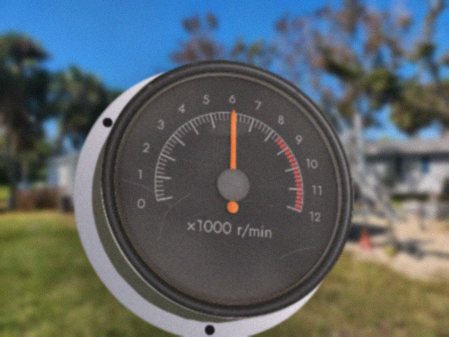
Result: 6000; rpm
